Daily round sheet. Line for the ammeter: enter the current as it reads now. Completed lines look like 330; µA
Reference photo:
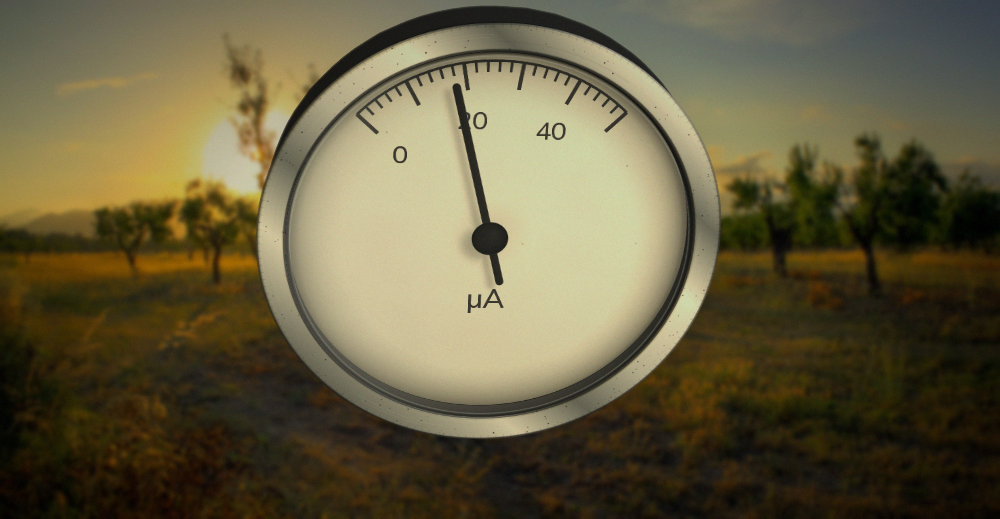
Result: 18; µA
